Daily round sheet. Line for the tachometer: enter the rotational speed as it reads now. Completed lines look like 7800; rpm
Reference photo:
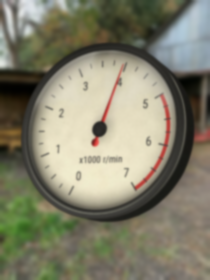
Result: 4000; rpm
